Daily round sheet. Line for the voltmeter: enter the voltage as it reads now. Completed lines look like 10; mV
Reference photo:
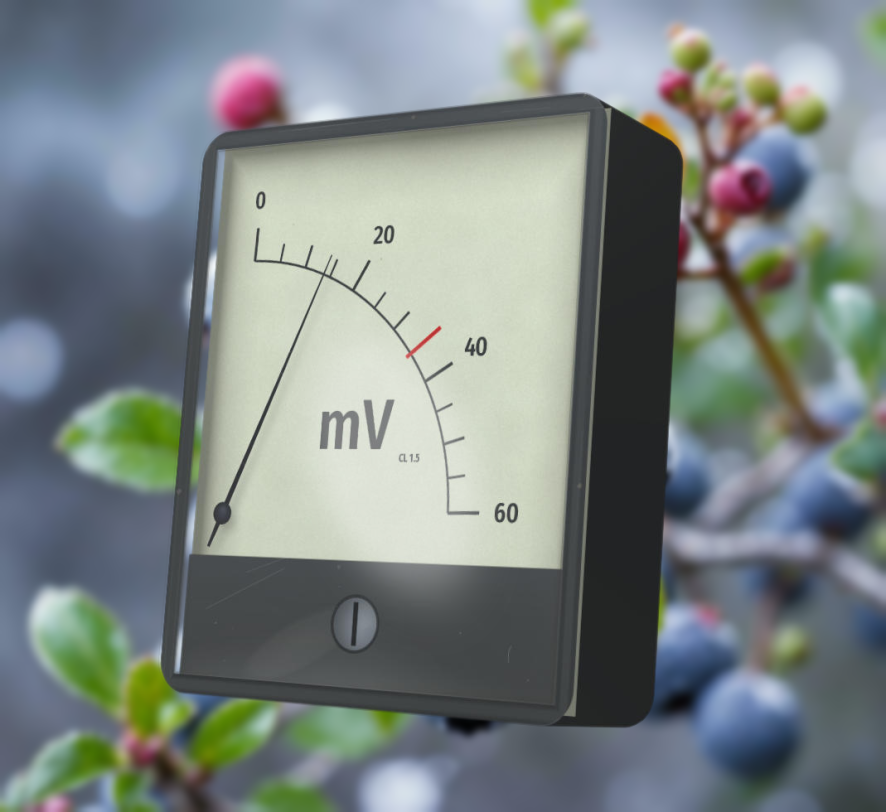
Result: 15; mV
